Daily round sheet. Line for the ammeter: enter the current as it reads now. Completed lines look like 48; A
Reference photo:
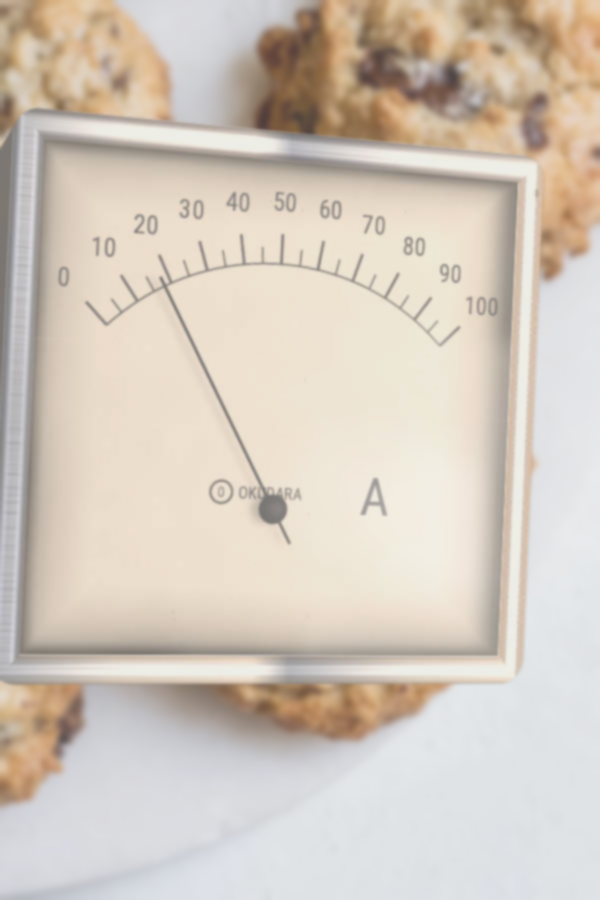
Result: 17.5; A
